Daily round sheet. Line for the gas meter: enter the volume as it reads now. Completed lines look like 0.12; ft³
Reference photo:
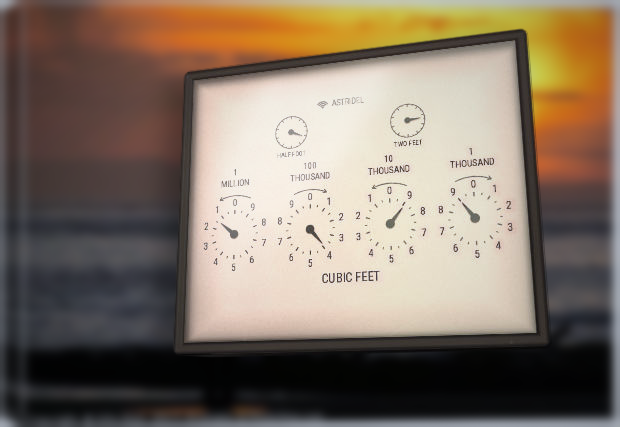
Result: 138900; ft³
